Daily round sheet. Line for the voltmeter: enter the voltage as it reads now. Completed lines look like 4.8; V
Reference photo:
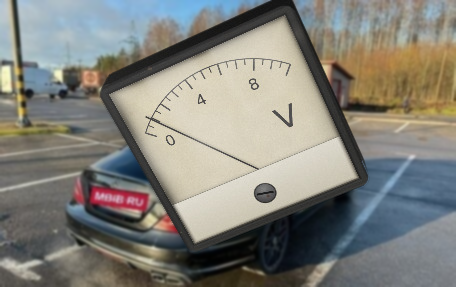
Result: 1; V
